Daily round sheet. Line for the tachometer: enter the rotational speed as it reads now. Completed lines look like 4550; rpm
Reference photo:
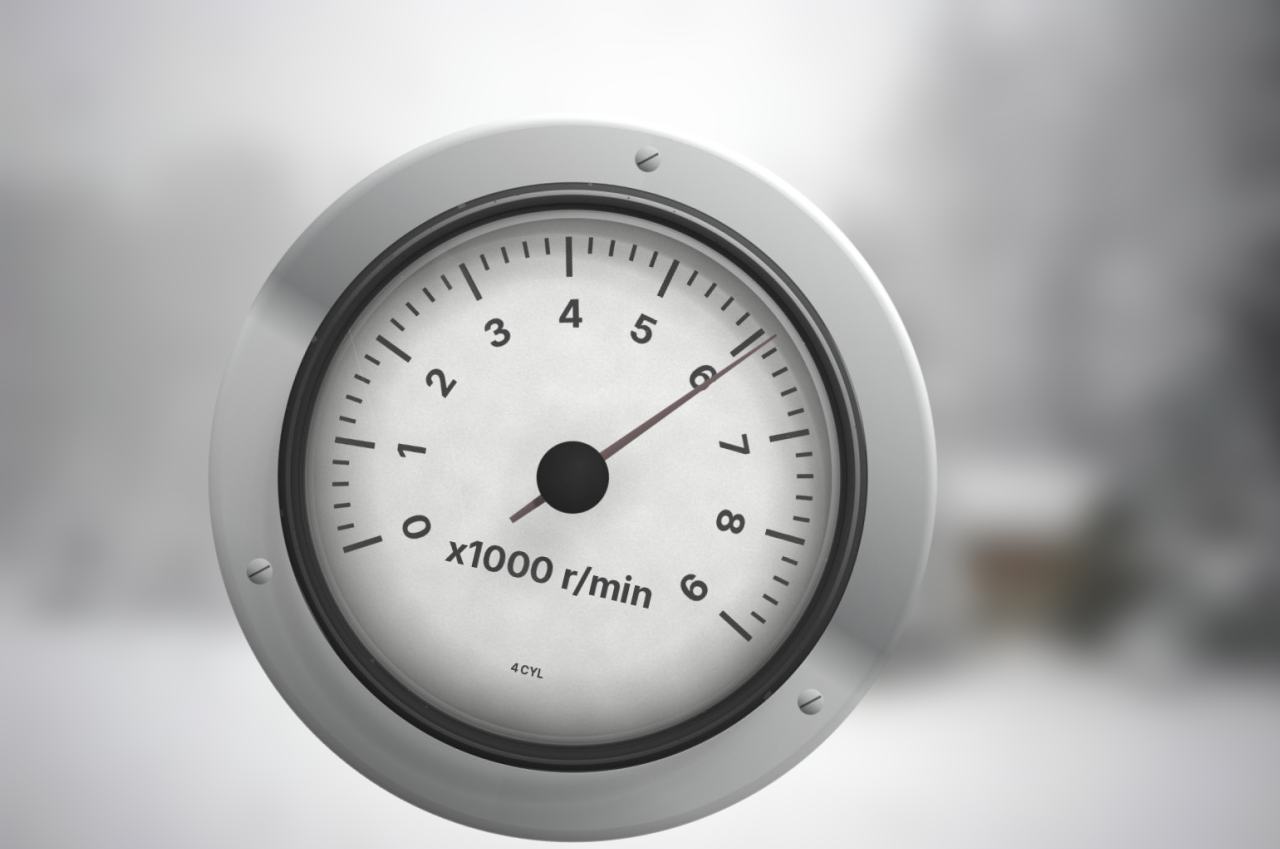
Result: 6100; rpm
